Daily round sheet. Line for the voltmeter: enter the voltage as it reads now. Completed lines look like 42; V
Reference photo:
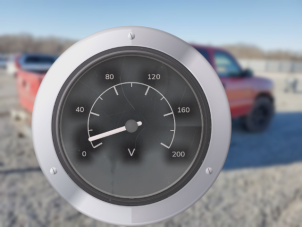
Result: 10; V
